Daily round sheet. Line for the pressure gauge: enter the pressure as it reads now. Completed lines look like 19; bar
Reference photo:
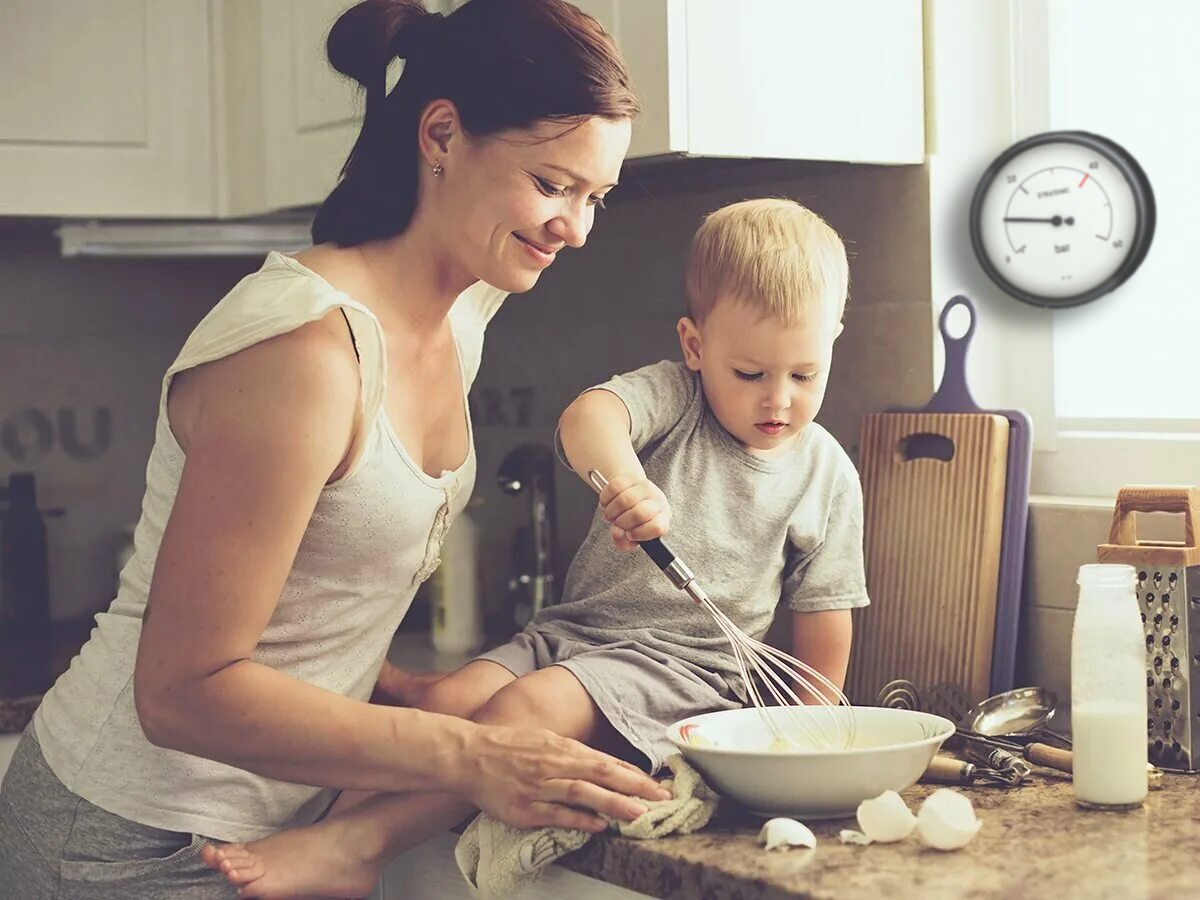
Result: 10; bar
